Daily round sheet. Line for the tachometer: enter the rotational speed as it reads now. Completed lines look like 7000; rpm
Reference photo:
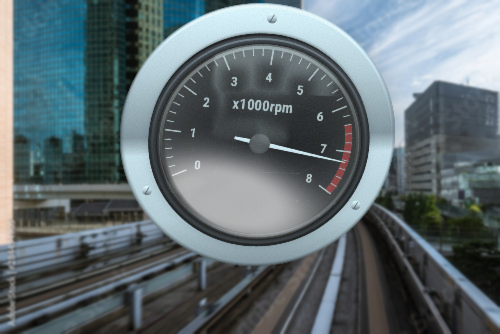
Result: 7200; rpm
